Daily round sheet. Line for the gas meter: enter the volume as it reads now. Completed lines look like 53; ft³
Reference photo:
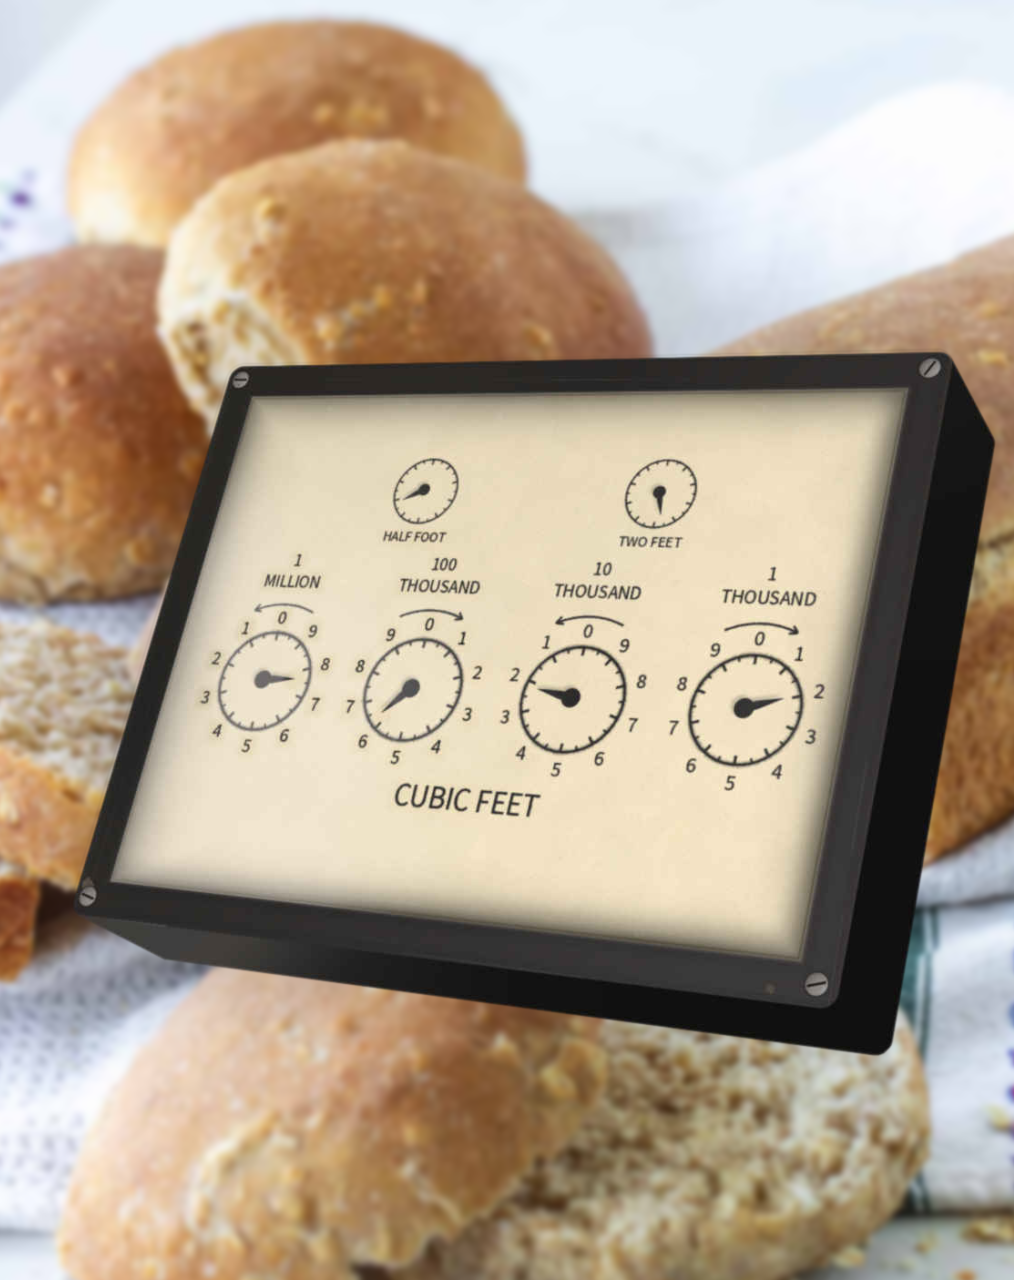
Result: 762200; ft³
